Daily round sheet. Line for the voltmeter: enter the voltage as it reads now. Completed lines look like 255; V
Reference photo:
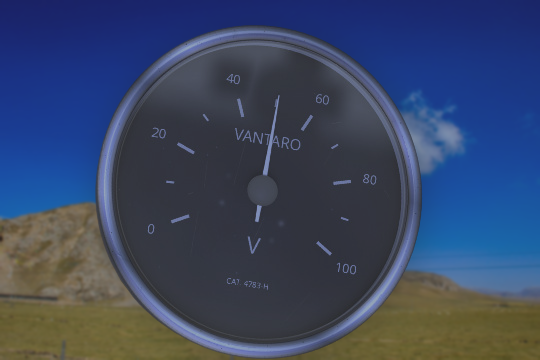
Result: 50; V
